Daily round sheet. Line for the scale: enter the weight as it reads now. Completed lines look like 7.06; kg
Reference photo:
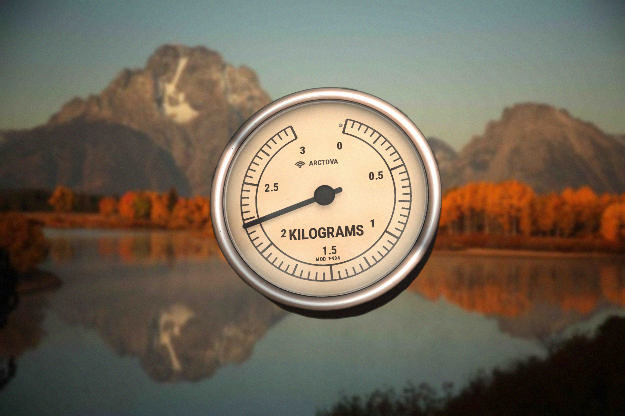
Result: 2.2; kg
